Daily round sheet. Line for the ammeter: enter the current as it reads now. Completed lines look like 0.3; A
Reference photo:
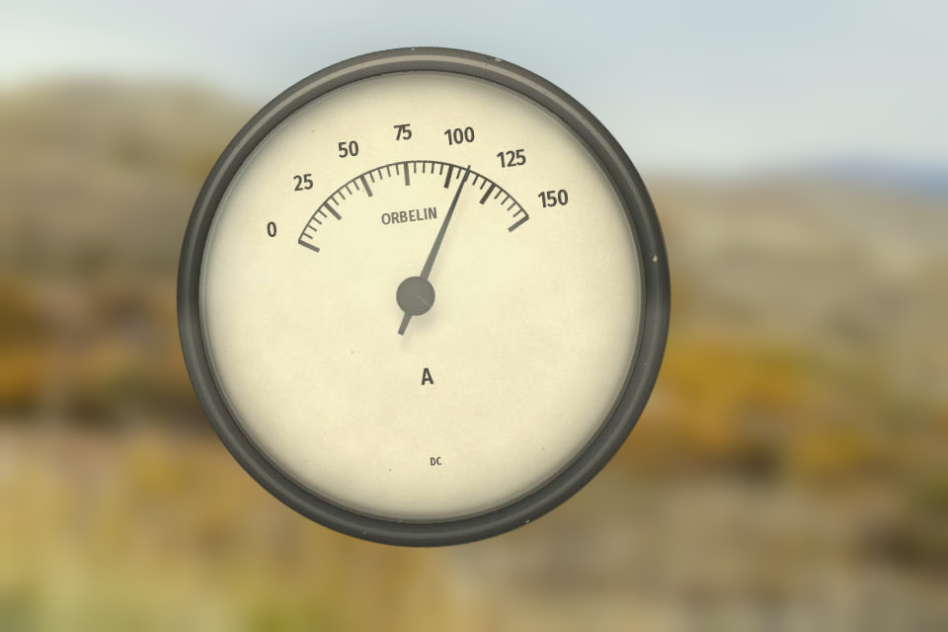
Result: 110; A
